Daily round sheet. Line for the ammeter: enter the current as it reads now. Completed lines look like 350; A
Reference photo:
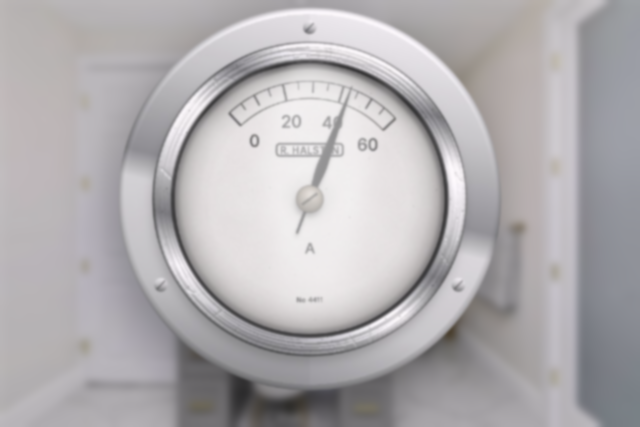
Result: 42.5; A
